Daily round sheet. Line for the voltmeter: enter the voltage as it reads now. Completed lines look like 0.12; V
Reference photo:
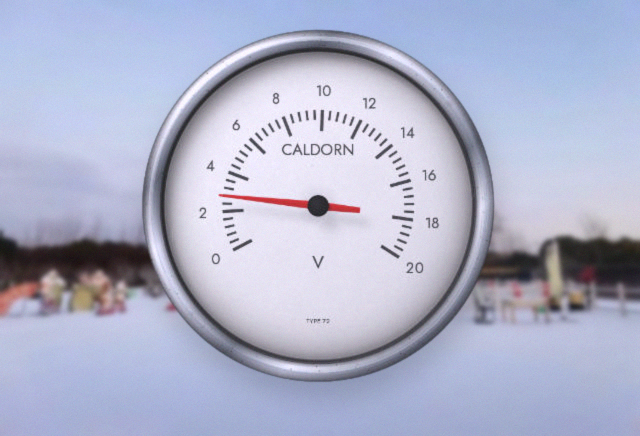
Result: 2.8; V
